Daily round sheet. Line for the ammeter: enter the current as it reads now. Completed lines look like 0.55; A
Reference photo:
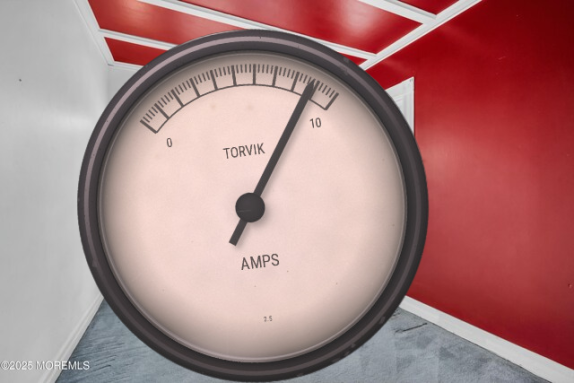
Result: 8.8; A
